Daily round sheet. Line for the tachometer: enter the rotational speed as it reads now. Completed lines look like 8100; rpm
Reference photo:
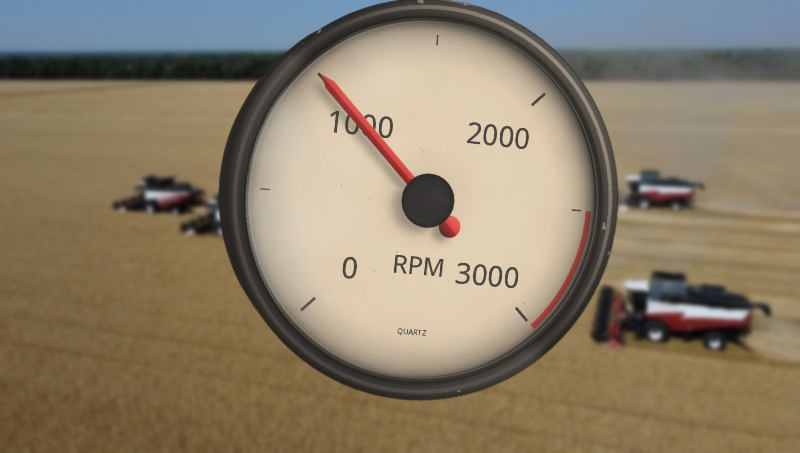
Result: 1000; rpm
